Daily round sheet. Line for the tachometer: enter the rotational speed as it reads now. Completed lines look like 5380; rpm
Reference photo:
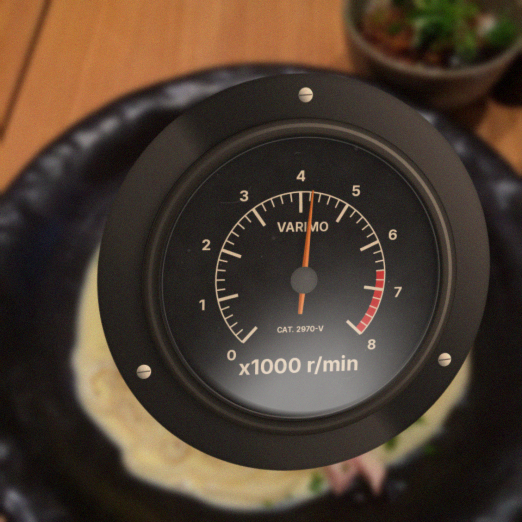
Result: 4200; rpm
